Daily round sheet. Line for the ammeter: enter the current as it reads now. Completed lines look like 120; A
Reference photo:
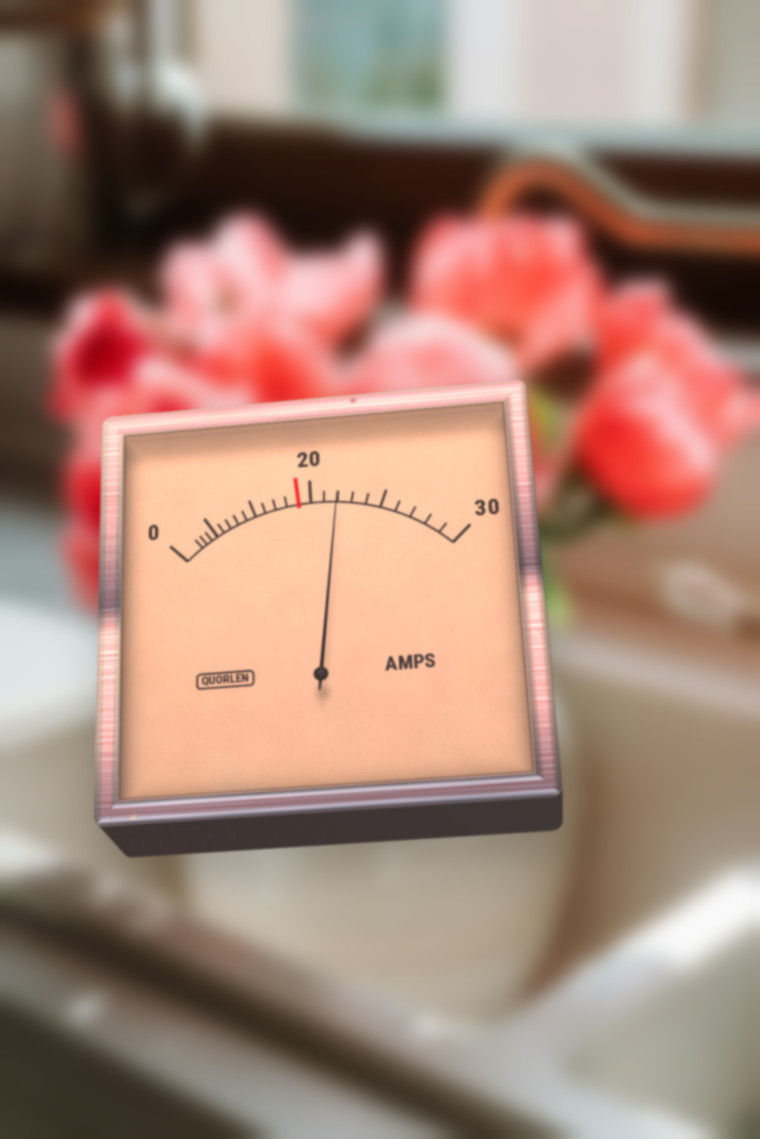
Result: 22; A
